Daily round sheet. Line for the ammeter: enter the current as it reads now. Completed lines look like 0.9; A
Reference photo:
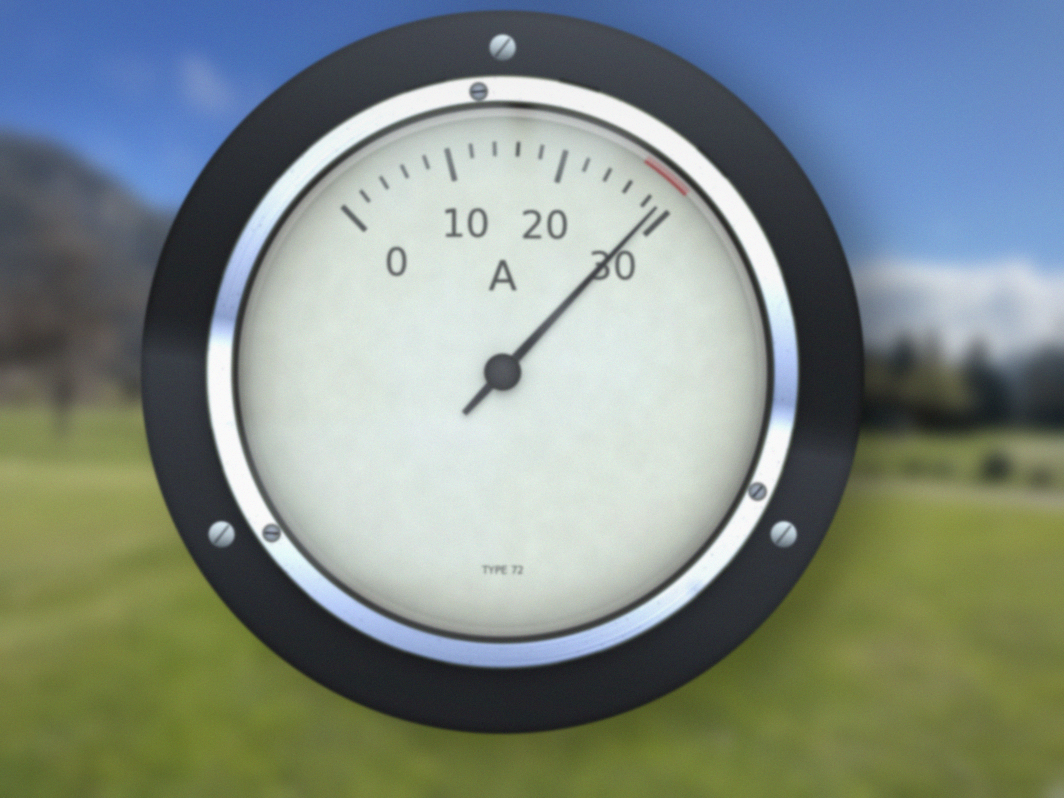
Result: 29; A
